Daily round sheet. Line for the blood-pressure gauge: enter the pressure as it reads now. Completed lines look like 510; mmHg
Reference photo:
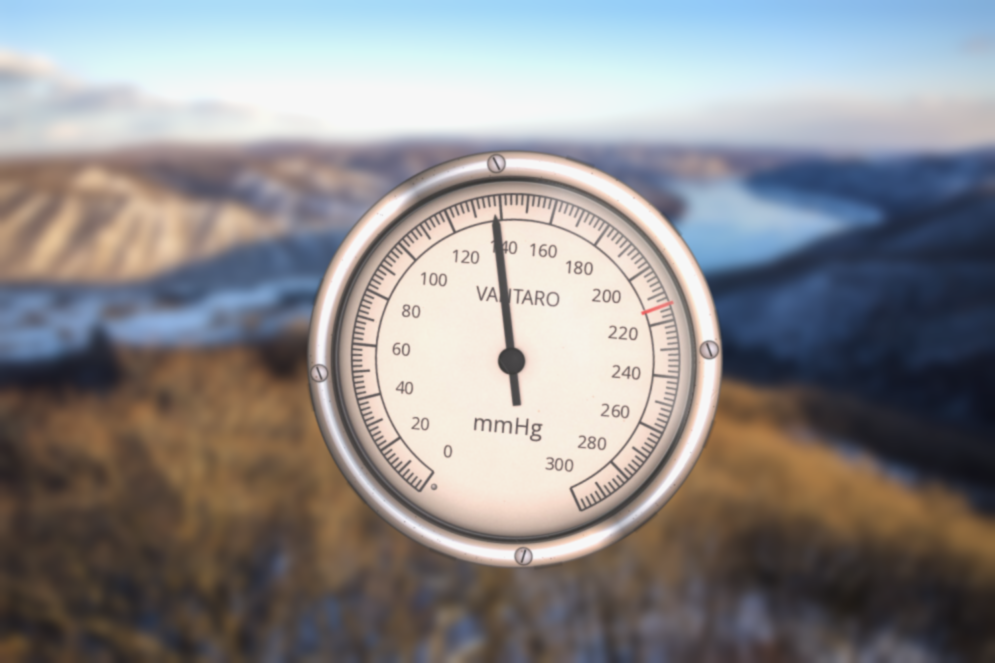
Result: 138; mmHg
